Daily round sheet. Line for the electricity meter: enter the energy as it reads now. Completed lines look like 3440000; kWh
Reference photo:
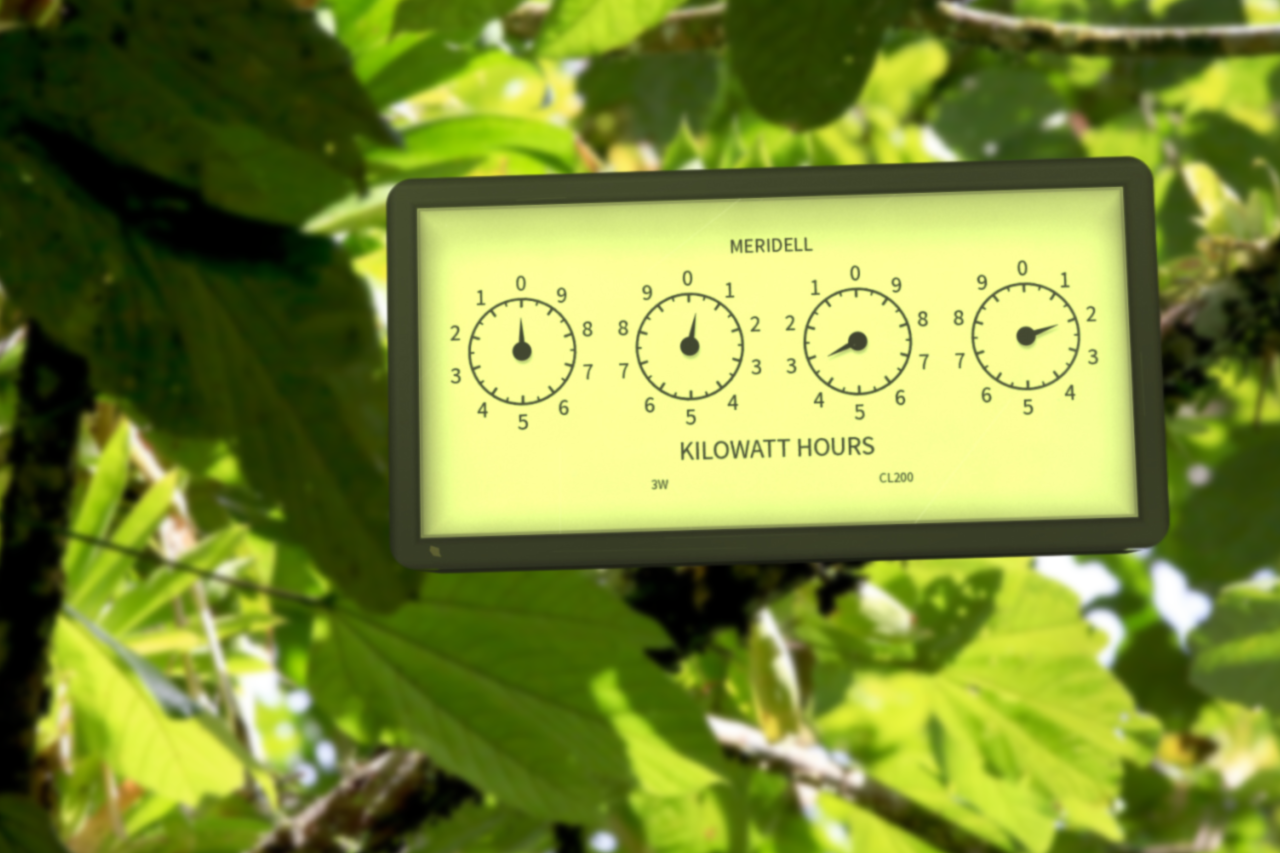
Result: 32; kWh
